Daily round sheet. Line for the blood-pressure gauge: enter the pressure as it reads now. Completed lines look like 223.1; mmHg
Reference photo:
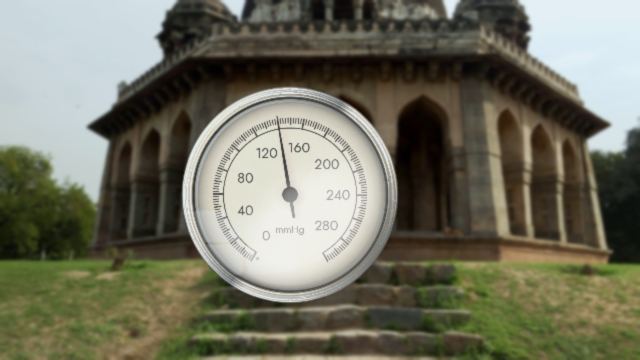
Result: 140; mmHg
